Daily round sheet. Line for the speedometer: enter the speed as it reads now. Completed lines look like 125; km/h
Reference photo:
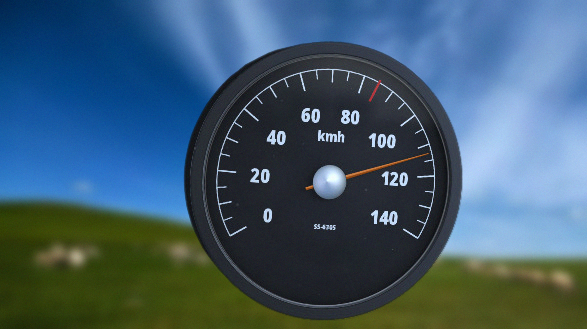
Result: 112.5; km/h
